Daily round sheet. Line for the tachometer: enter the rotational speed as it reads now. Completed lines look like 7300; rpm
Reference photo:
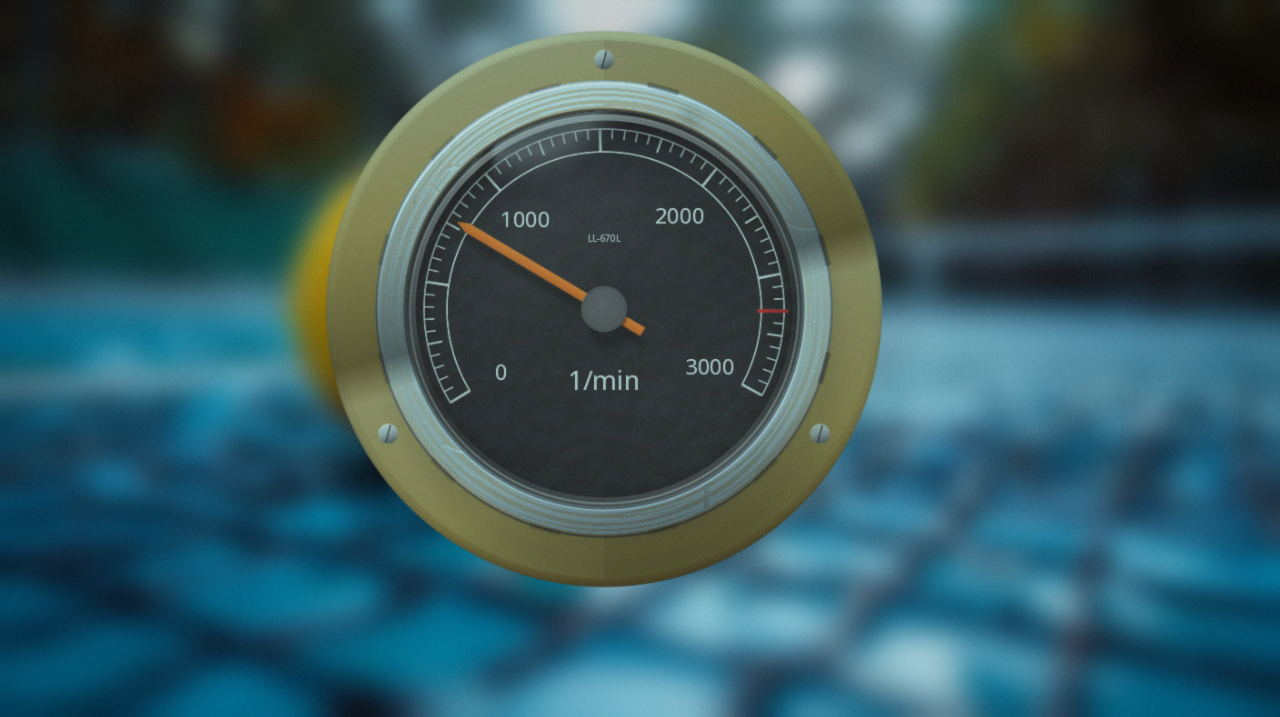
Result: 775; rpm
